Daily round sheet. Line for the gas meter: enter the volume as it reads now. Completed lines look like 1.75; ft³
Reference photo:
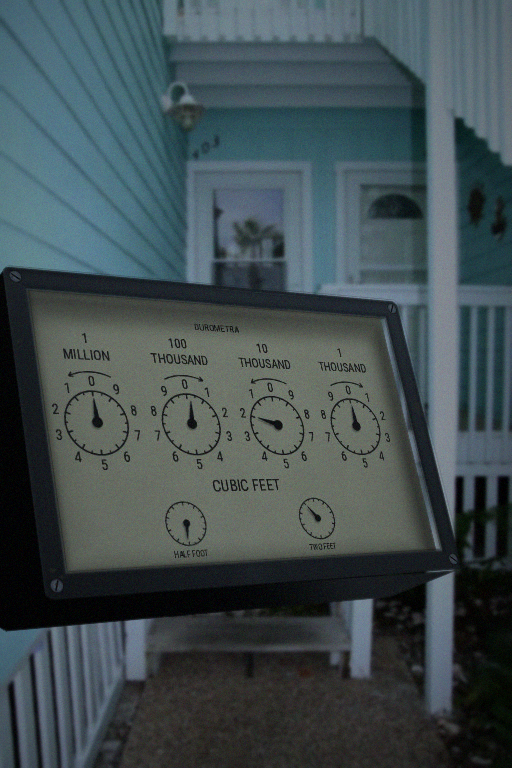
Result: 2000; ft³
